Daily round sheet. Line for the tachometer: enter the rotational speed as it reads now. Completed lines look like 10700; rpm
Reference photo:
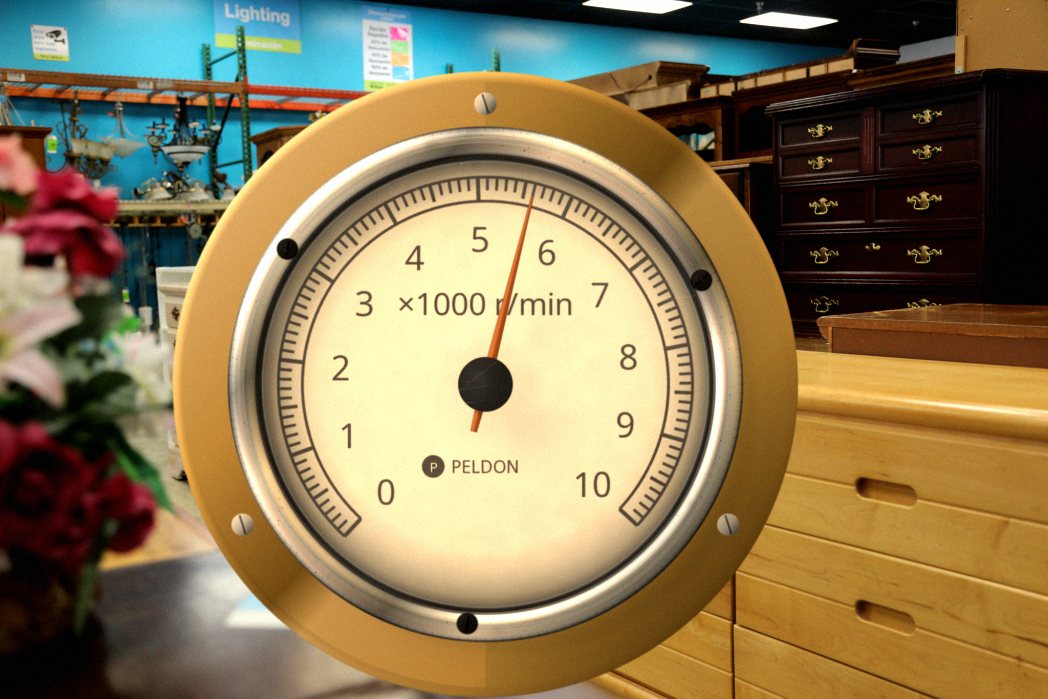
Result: 5600; rpm
